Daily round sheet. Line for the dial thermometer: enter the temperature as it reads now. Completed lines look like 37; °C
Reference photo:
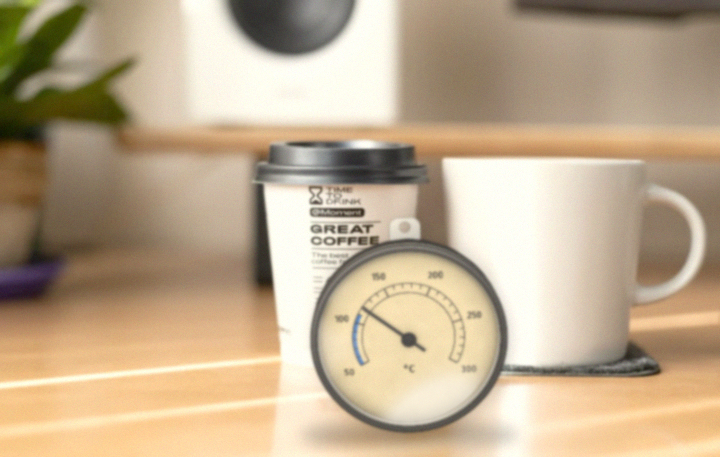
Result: 120; °C
